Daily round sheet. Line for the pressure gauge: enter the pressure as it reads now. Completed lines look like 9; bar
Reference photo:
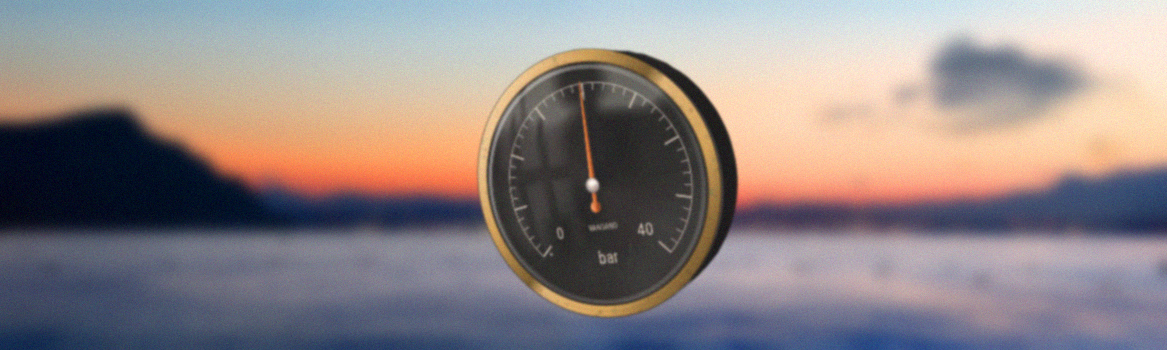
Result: 20; bar
